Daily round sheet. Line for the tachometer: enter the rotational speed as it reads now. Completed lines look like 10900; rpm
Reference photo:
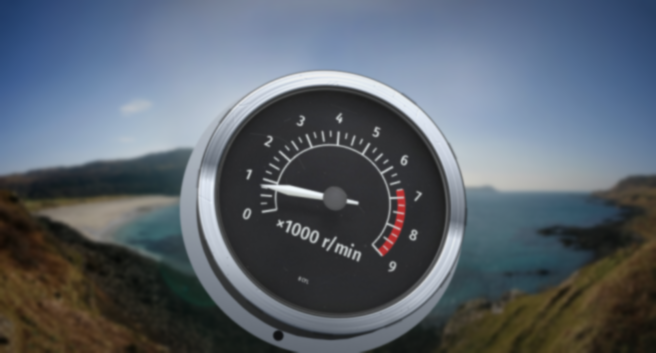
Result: 750; rpm
